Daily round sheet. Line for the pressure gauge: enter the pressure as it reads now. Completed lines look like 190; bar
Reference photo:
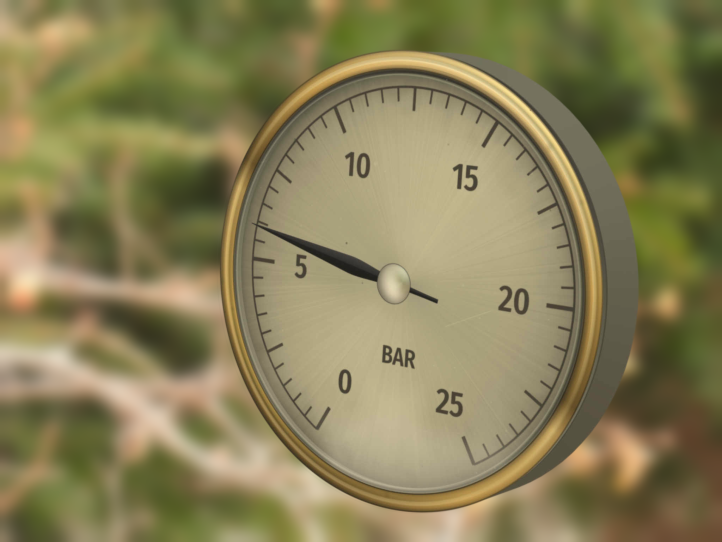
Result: 6; bar
